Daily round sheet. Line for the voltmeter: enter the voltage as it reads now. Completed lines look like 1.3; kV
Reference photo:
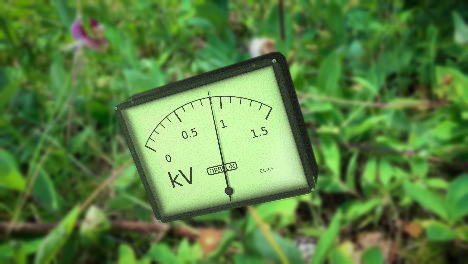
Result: 0.9; kV
